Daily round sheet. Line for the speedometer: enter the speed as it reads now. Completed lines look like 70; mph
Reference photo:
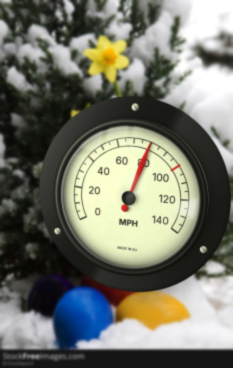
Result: 80; mph
